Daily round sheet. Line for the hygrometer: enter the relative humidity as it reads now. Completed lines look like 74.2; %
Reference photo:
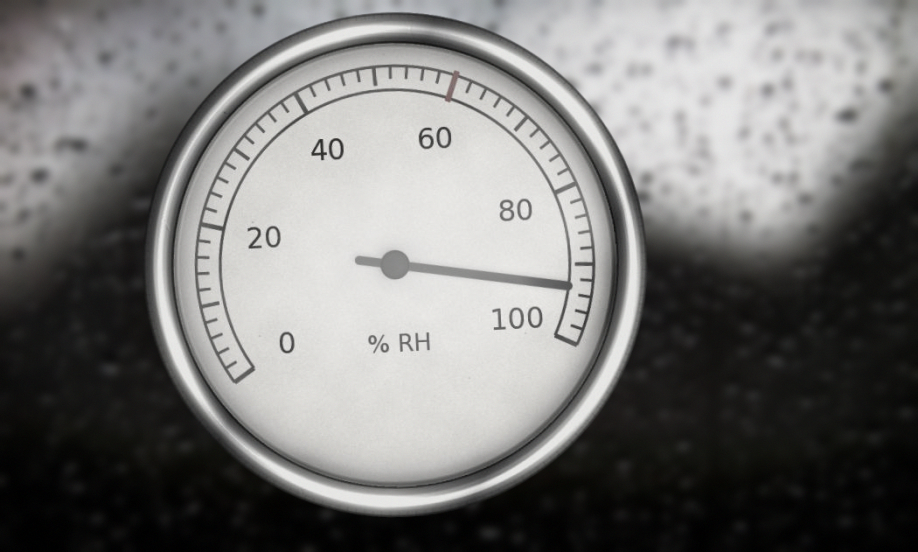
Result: 93; %
